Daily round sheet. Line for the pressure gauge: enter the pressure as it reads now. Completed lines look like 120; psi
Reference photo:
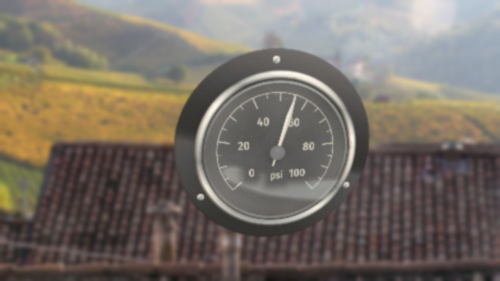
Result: 55; psi
